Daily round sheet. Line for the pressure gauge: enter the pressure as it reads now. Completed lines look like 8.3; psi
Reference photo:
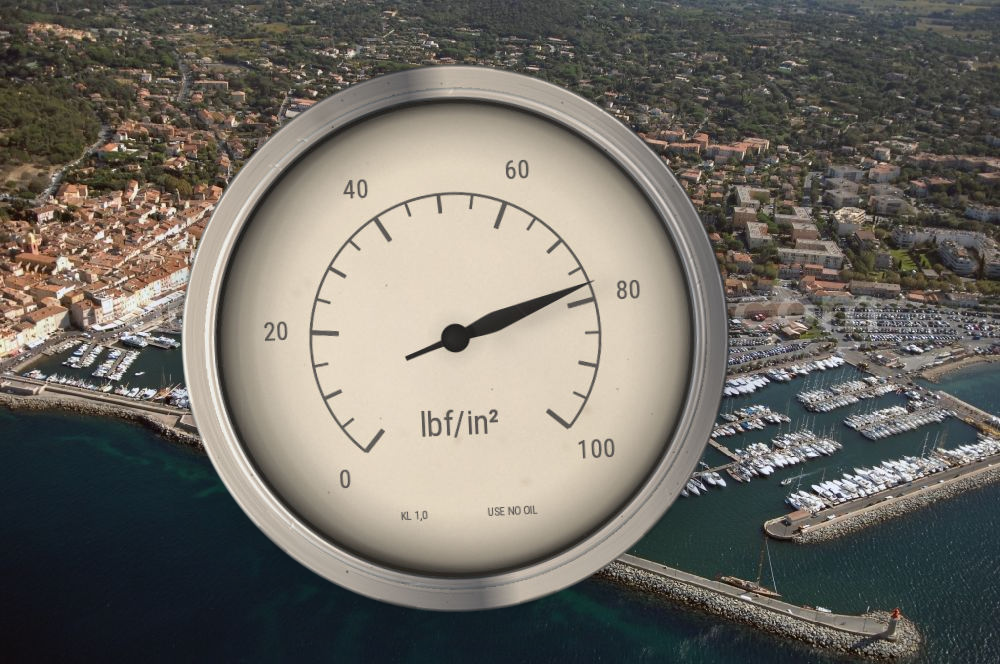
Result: 77.5; psi
